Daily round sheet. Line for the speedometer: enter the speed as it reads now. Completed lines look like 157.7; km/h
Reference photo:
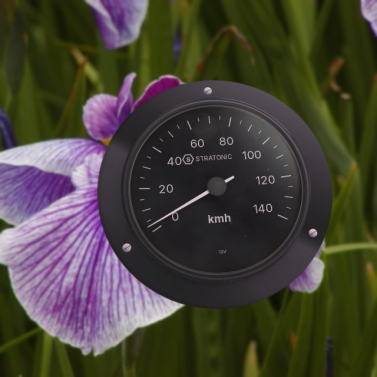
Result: 2.5; km/h
